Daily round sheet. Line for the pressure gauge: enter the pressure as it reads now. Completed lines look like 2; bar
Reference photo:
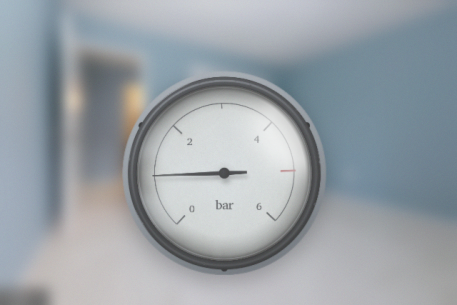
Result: 1; bar
